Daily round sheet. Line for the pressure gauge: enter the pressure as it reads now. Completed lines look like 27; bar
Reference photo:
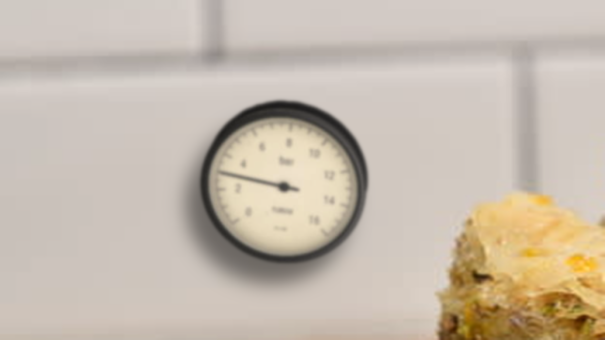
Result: 3; bar
